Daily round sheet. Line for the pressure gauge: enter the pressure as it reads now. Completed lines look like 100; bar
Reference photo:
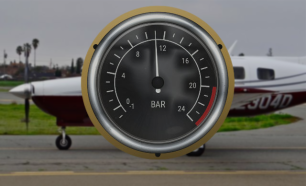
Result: 11; bar
